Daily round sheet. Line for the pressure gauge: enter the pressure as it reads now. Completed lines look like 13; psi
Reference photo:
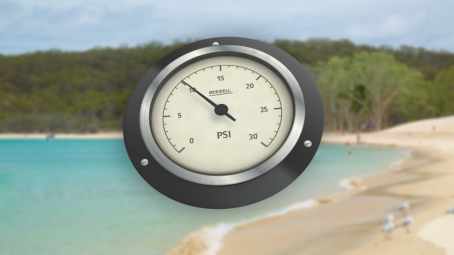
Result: 10; psi
